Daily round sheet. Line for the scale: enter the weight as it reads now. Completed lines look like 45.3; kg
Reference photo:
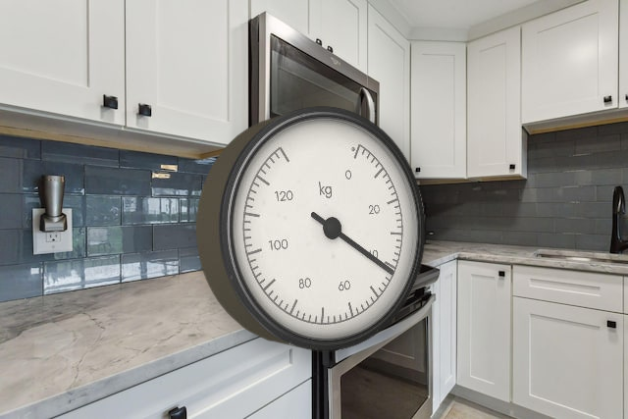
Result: 42; kg
